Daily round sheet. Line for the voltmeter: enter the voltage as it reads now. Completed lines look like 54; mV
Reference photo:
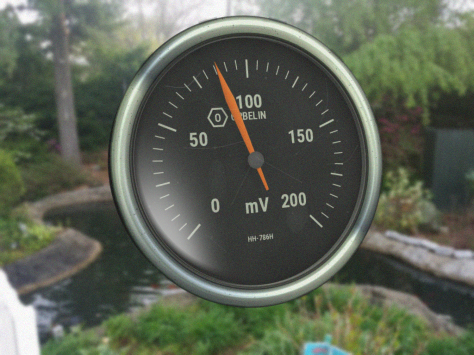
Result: 85; mV
